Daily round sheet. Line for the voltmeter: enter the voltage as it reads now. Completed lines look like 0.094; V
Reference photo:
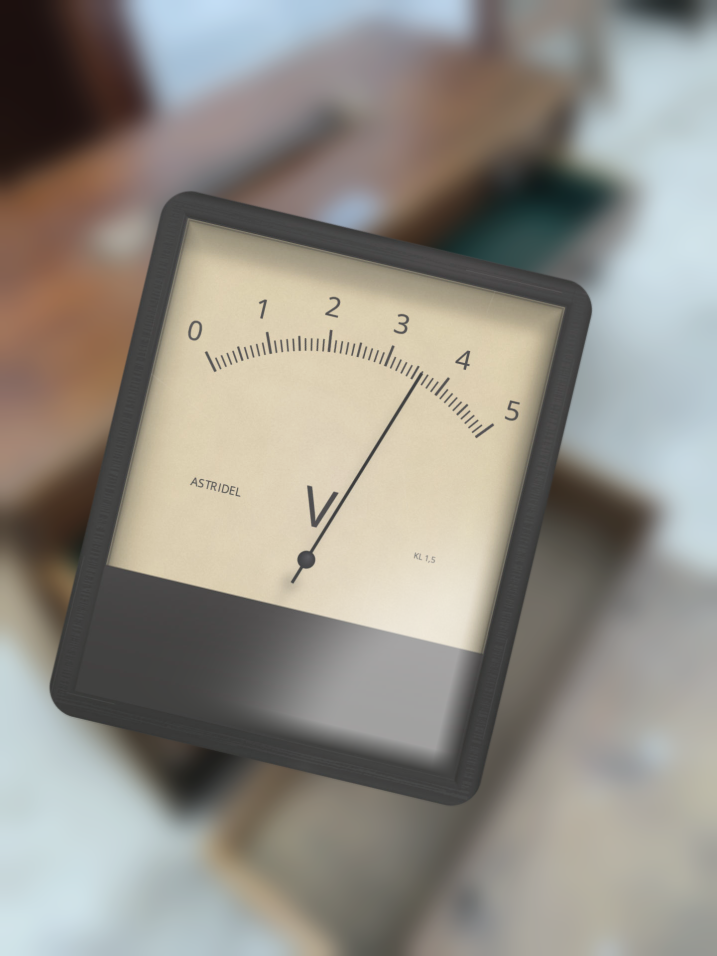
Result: 3.6; V
